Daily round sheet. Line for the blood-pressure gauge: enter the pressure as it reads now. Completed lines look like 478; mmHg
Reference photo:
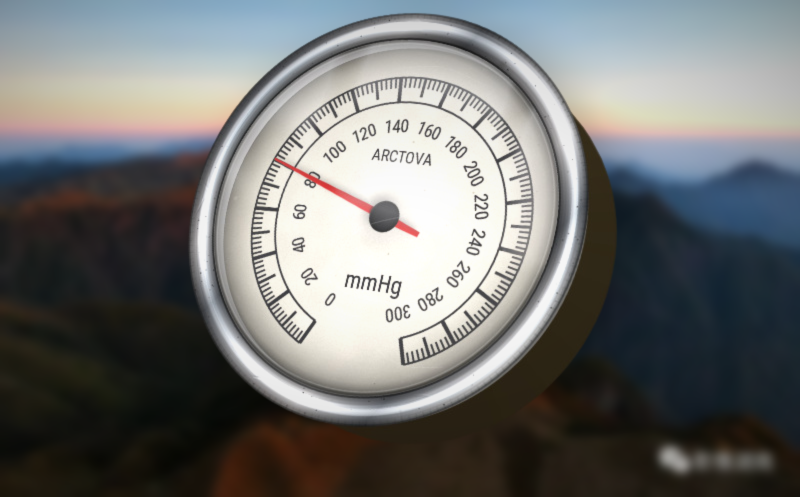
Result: 80; mmHg
